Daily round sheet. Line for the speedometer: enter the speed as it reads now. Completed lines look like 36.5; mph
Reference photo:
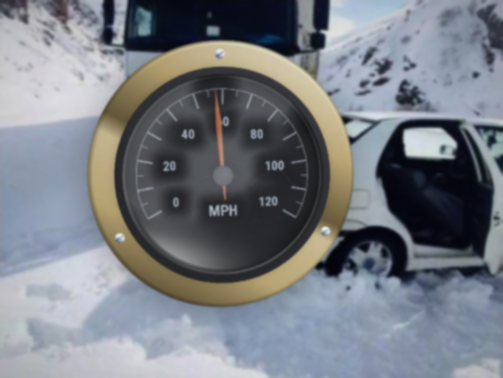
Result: 57.5; mph
